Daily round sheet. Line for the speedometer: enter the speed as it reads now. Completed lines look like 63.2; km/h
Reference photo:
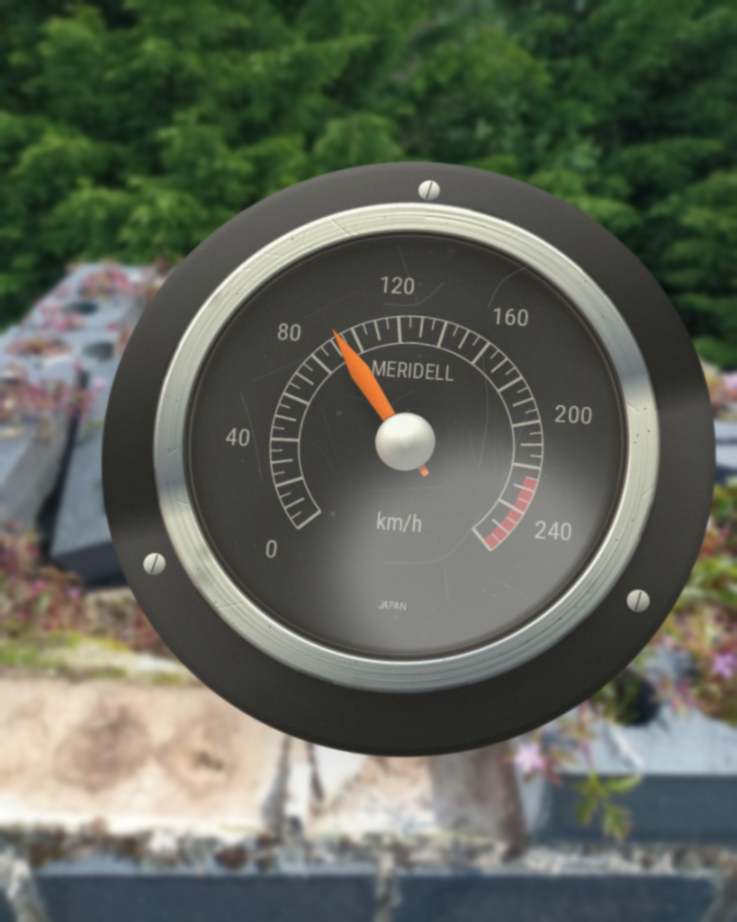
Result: 92.5; km/h
